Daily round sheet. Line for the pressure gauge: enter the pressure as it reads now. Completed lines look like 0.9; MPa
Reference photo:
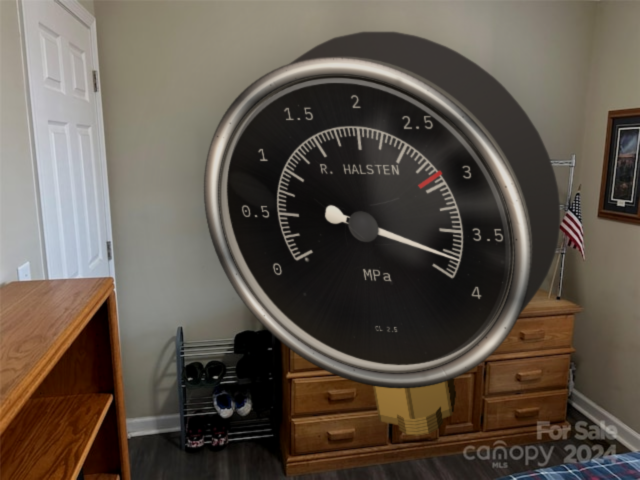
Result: 3.75; MPa
